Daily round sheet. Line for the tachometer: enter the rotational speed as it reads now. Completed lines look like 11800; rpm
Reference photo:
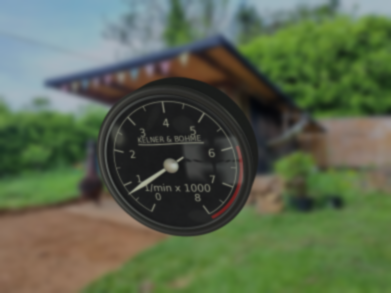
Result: 750; rpm
